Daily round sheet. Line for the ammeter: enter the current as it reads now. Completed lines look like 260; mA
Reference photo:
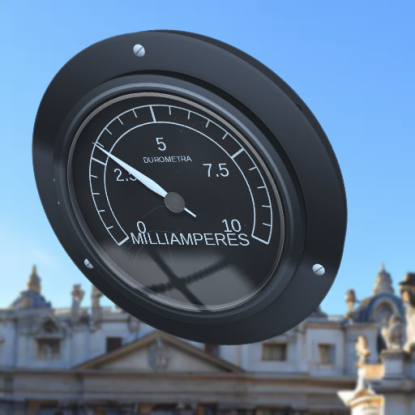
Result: 3; mA
